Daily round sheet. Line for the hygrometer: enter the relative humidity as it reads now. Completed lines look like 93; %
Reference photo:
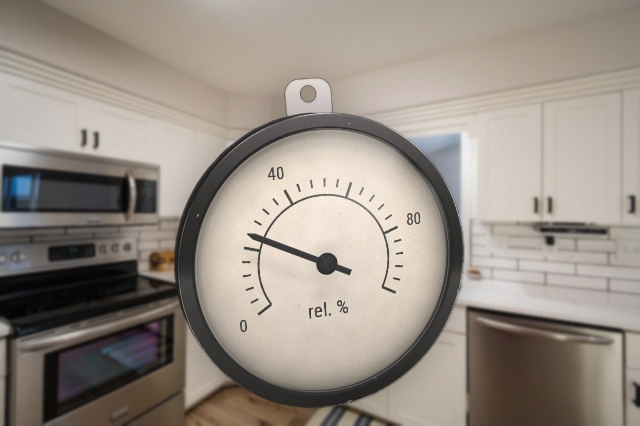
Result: 24; %
